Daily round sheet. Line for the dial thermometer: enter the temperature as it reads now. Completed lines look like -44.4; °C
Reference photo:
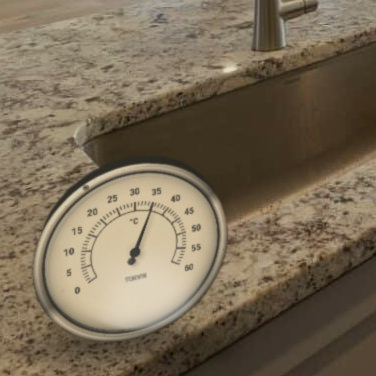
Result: 35; °C
